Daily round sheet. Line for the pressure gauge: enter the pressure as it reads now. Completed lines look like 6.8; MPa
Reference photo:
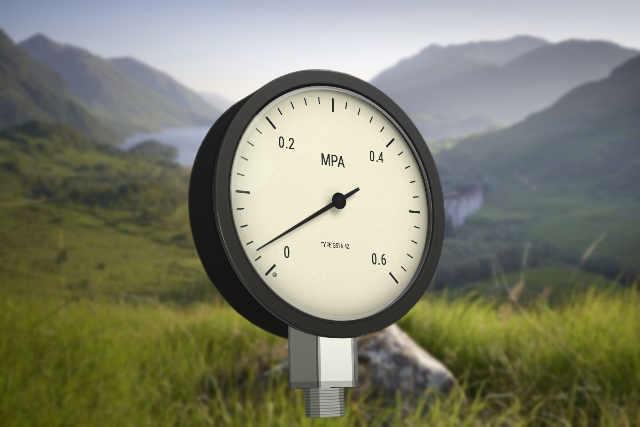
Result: 0.03; MPa
